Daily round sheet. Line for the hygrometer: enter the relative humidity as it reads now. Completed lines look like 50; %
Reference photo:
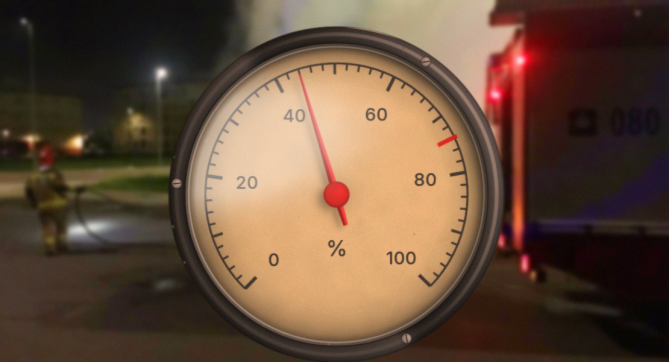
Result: 44; %
